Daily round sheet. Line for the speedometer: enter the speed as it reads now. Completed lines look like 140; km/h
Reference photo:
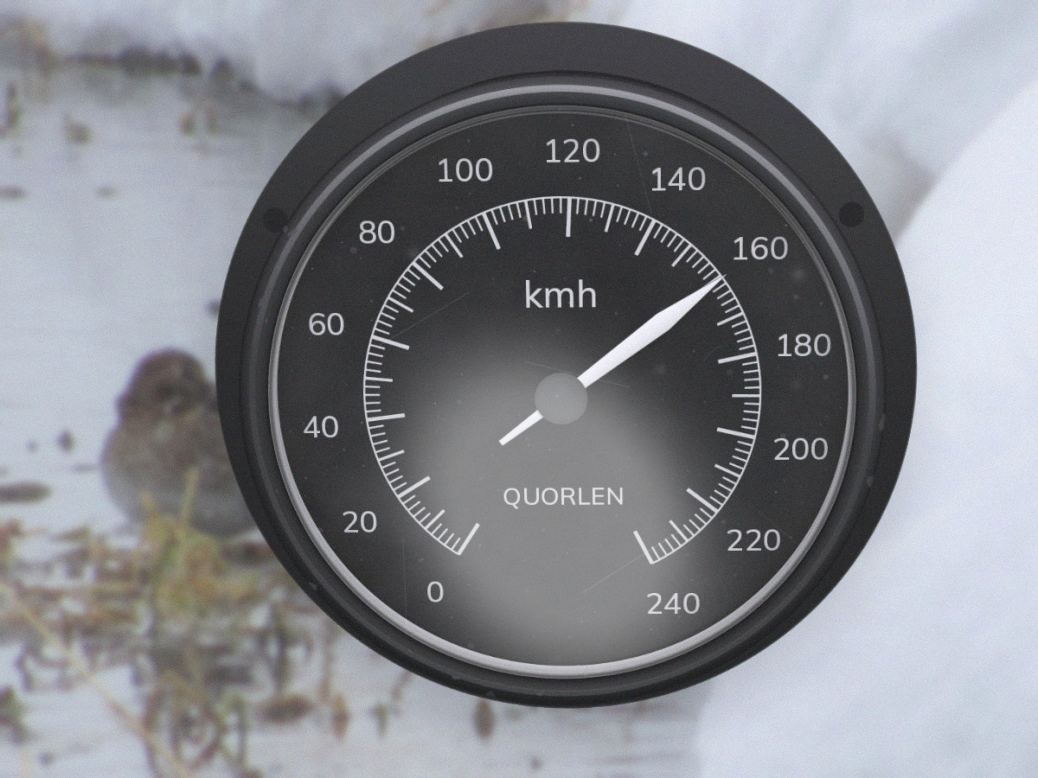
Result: 160; km/h
